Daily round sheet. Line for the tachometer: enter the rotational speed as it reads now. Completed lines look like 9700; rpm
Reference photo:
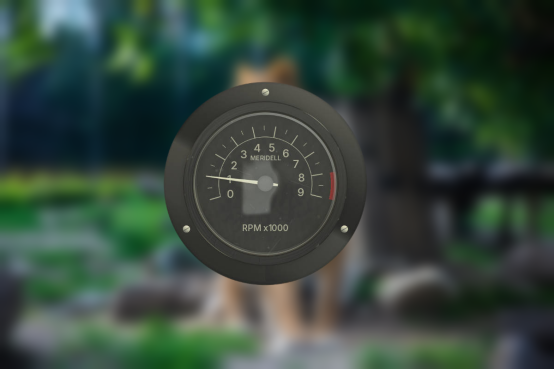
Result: 1000; rpm
